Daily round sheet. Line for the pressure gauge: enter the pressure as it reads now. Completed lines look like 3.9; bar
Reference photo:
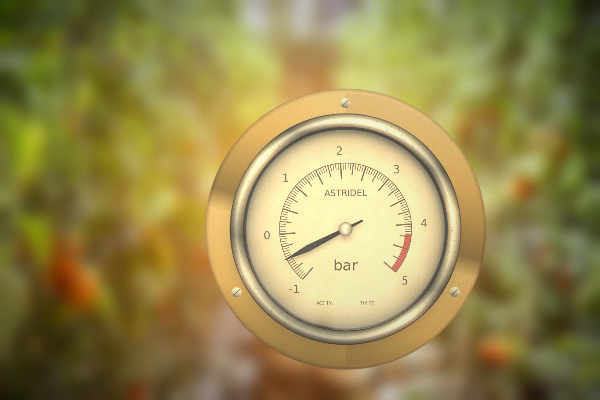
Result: -0.5; bar
